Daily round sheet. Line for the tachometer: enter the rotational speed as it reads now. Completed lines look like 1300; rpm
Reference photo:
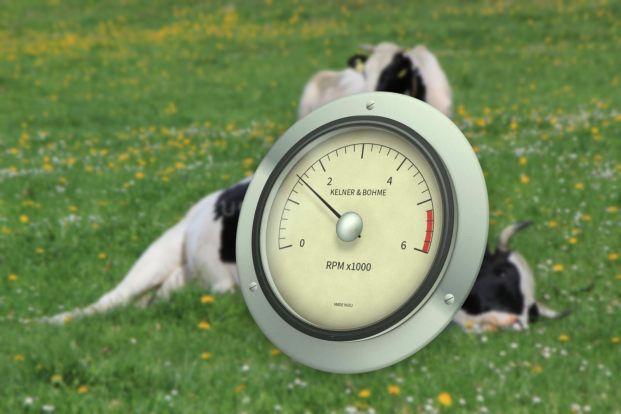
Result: 1500; rpm
